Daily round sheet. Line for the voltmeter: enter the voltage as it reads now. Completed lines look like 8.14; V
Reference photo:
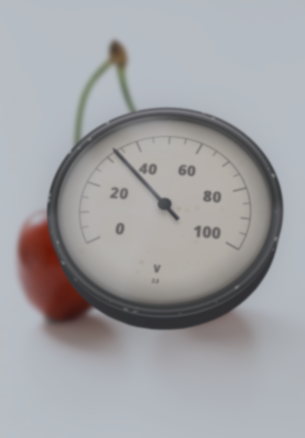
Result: 32.5; V
